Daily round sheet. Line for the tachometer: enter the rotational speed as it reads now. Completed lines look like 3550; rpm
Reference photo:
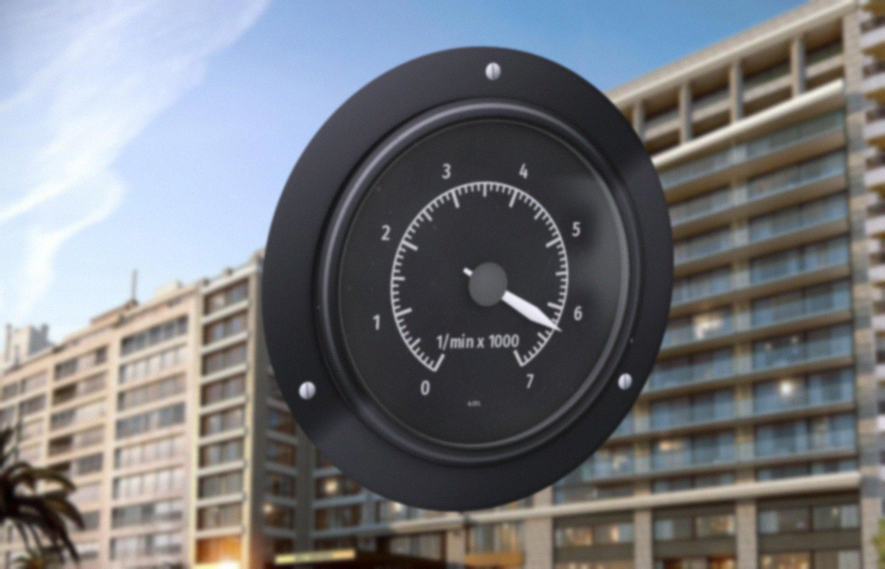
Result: 6300; rpm
